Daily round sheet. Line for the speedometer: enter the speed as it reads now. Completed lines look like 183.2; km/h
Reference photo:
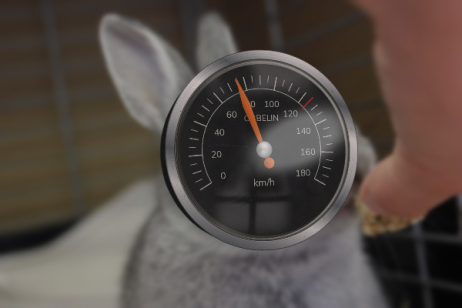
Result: 75; km/h
